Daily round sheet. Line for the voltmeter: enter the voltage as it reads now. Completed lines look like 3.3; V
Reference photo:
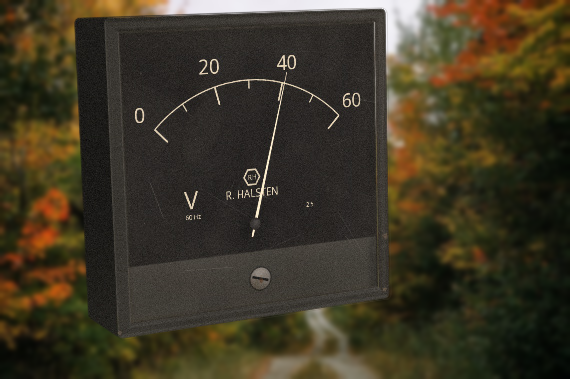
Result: 40; V
